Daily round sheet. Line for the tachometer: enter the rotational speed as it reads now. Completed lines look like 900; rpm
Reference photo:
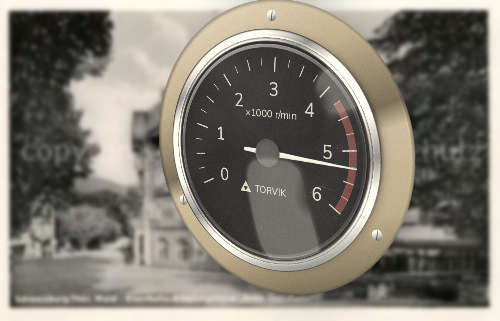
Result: 5250; rpm
